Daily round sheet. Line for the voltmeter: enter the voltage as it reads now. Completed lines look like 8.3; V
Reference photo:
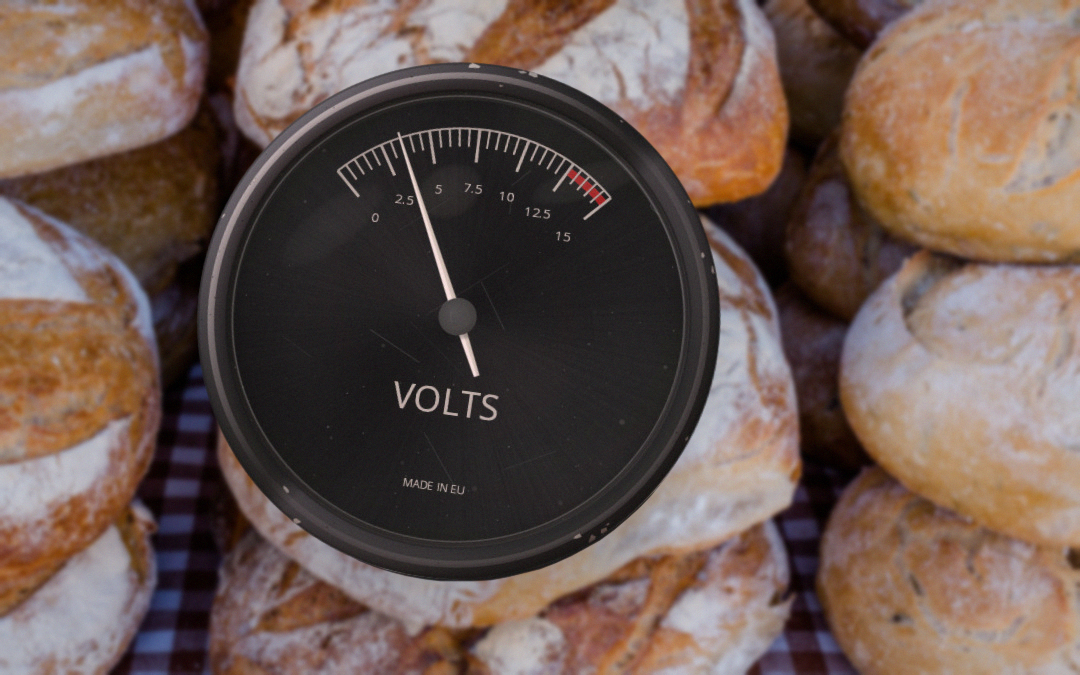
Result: 3.5; V
